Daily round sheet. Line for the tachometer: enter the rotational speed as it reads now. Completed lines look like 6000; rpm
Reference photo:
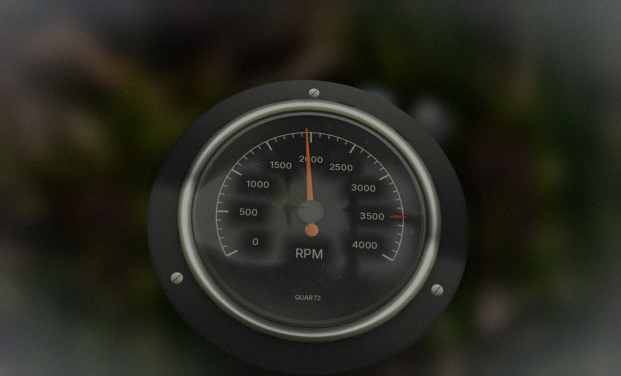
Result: 1950; rpm
